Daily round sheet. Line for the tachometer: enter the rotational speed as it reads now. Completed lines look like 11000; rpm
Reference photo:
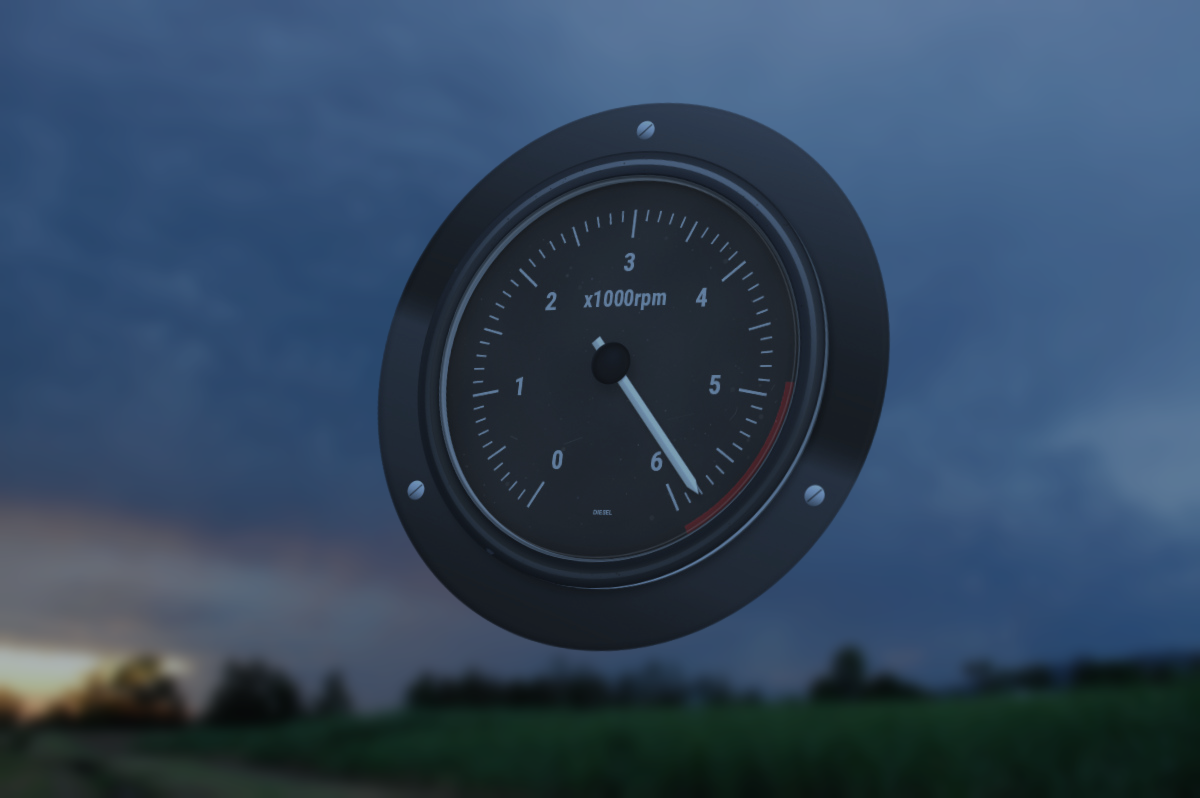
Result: 5800; rpm
